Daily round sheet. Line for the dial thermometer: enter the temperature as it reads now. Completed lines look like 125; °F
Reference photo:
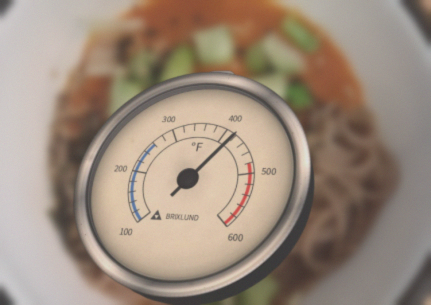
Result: 420; °F
